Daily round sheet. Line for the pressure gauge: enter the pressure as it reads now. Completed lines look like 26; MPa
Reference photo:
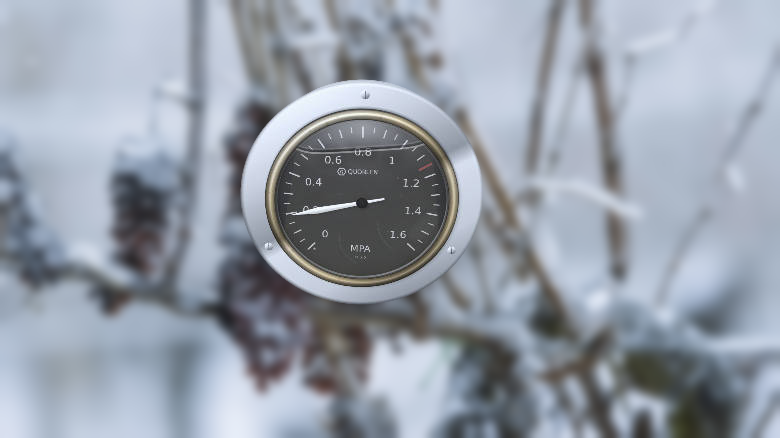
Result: 0.2; MPa
